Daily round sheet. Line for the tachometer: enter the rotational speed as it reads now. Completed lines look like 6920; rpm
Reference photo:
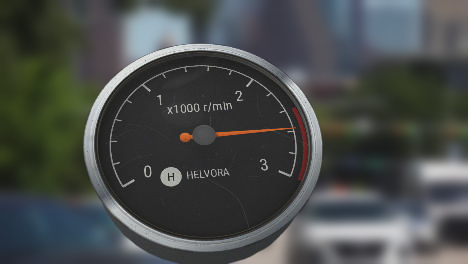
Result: 2600; rpm
